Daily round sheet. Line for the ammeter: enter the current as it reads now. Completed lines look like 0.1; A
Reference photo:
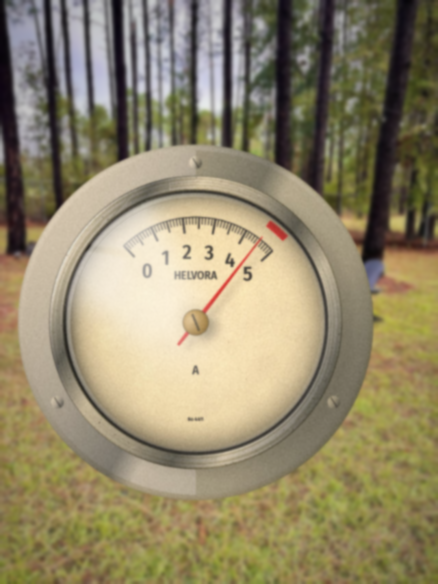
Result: 4.5; A
